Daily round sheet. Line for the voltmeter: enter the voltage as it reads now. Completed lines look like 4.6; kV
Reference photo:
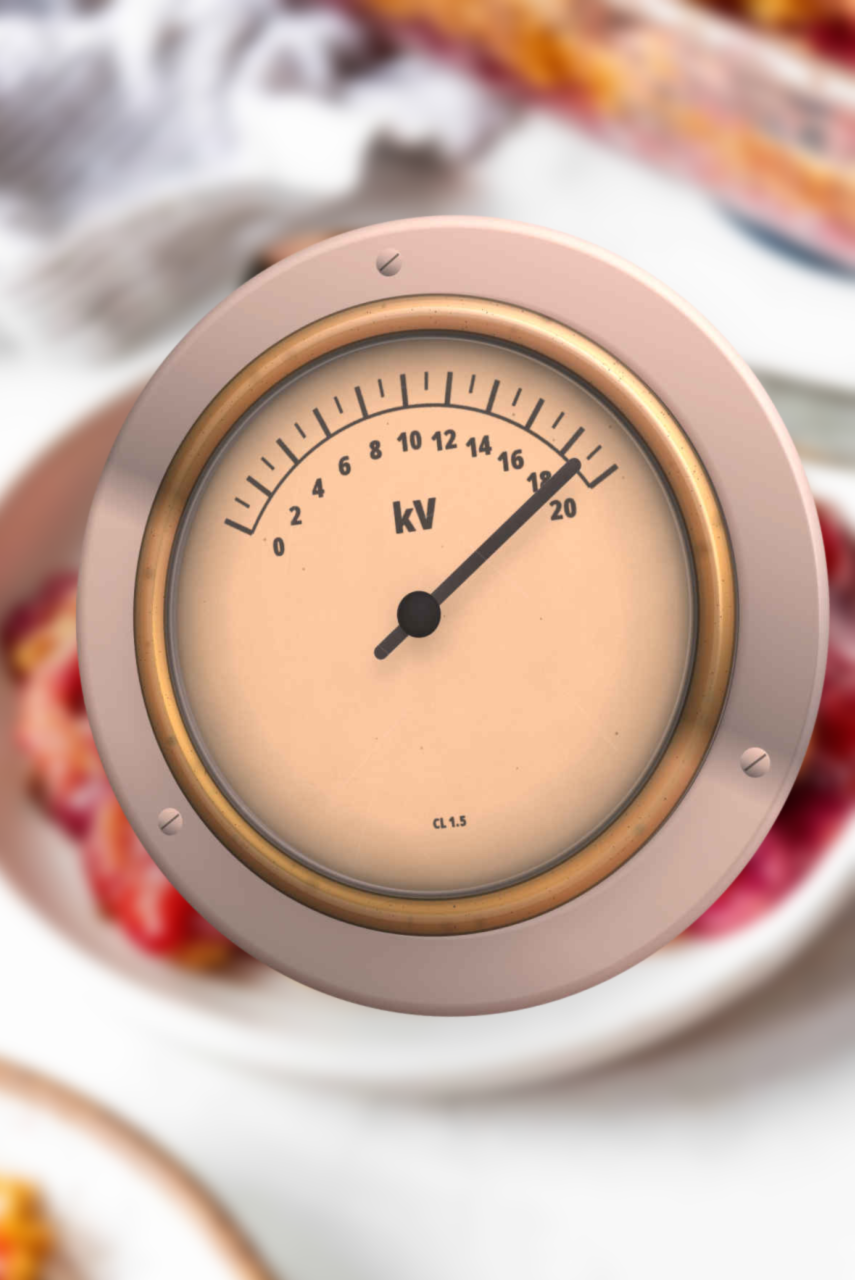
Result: 19; kV
